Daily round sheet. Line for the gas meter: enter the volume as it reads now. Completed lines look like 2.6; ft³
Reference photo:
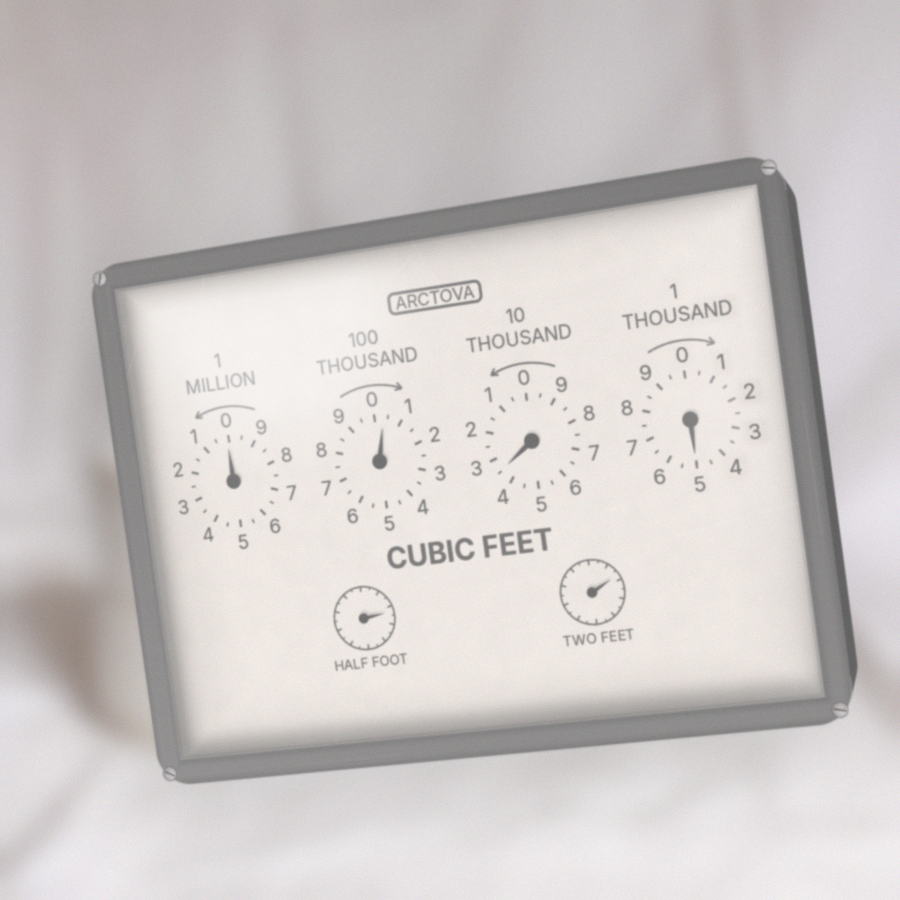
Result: 3500; ft³
